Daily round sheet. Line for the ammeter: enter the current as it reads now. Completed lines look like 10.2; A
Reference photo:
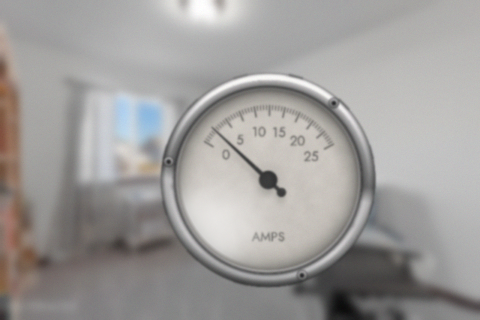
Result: 2.5; A
